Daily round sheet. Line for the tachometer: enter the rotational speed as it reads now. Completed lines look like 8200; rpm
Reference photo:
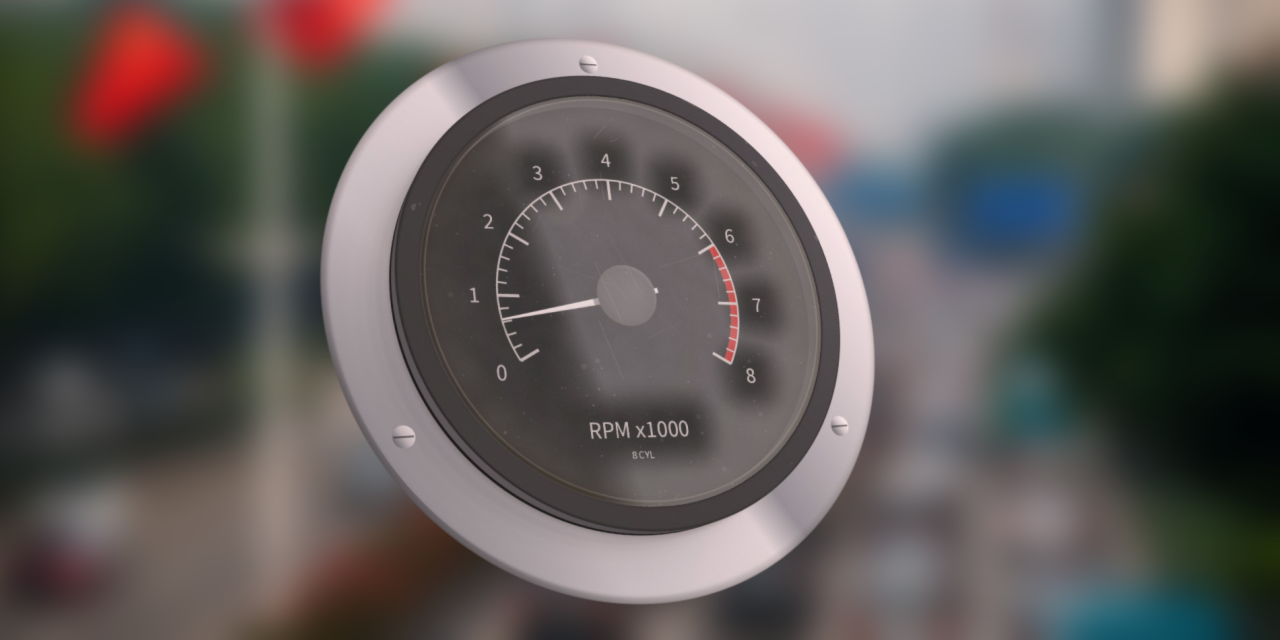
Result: 600; rpm
